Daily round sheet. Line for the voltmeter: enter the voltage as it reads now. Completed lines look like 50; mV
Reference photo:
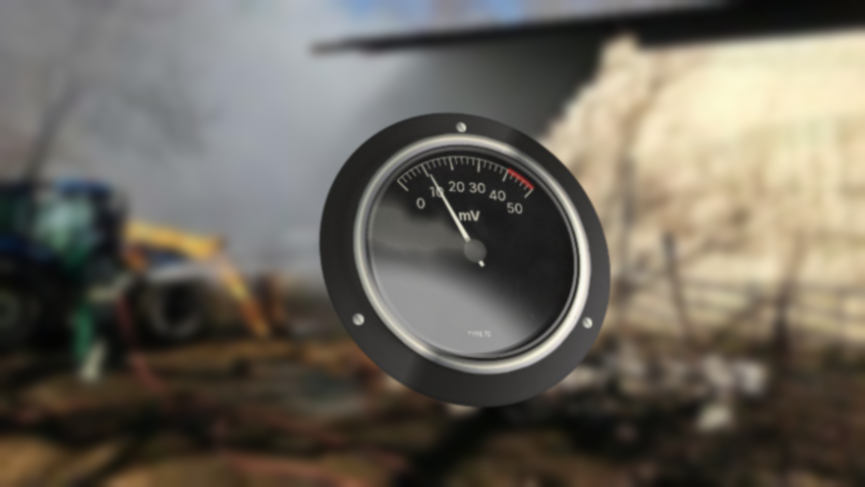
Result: 10; mV
